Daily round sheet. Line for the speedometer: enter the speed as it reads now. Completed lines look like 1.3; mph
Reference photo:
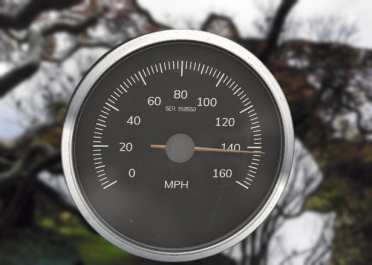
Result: 142; mph
